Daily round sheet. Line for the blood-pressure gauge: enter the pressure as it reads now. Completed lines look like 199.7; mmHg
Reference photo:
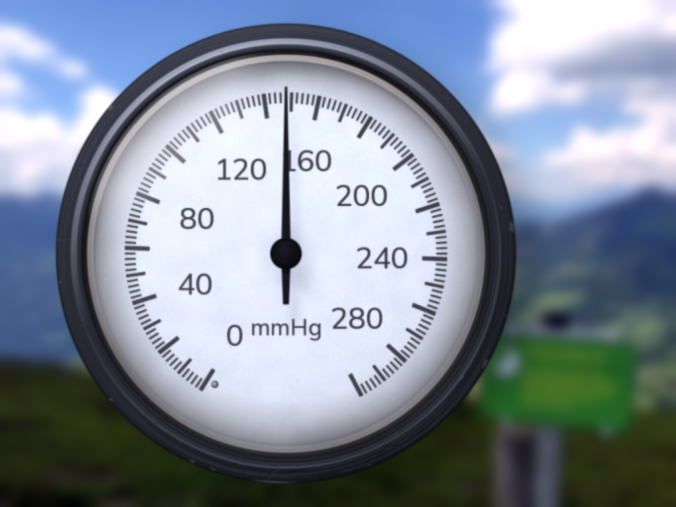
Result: 148; mmHg
